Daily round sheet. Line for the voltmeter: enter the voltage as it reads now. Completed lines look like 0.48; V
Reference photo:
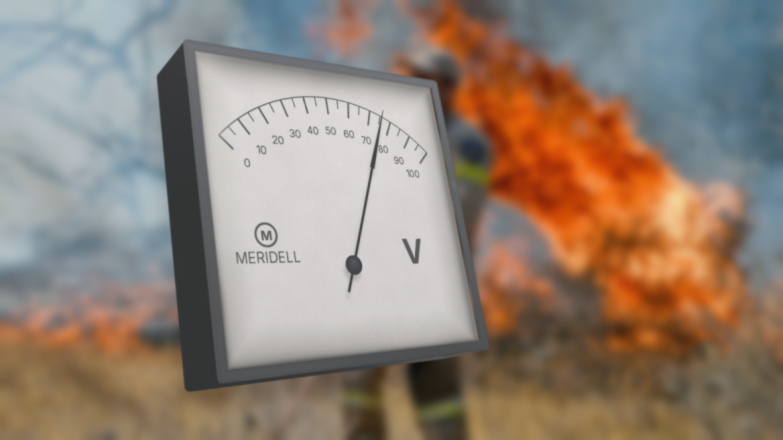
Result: 75; V
